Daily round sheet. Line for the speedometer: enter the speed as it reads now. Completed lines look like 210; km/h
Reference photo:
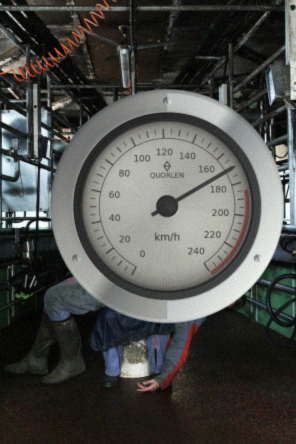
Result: 170; km/h
